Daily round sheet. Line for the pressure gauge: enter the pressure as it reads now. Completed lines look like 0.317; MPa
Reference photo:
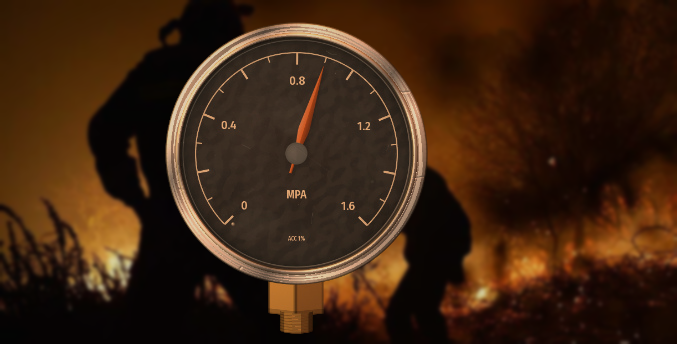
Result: 0.9; MPa
